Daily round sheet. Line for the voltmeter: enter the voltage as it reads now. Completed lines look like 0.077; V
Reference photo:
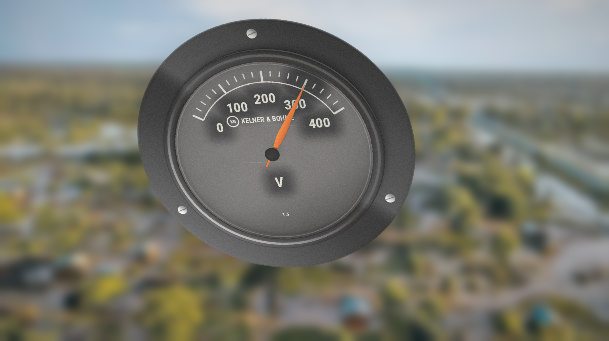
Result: 300; V
